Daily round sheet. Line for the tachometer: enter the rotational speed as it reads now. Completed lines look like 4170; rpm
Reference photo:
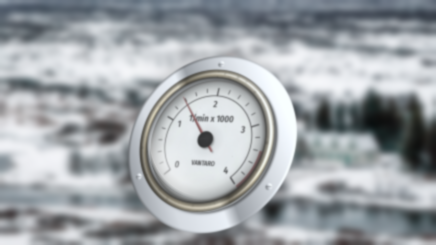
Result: 1400; rpm
